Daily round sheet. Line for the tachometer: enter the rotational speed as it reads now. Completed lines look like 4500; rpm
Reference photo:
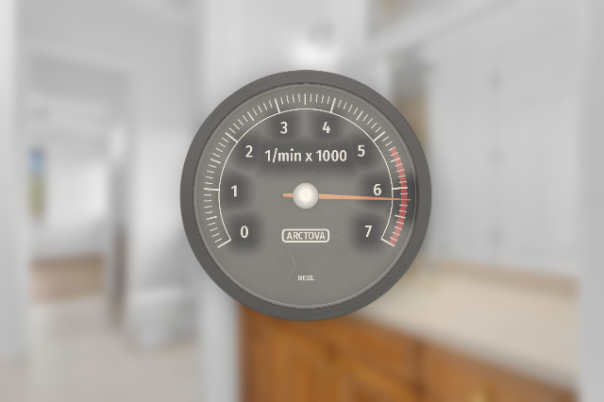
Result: 6200; rpm
